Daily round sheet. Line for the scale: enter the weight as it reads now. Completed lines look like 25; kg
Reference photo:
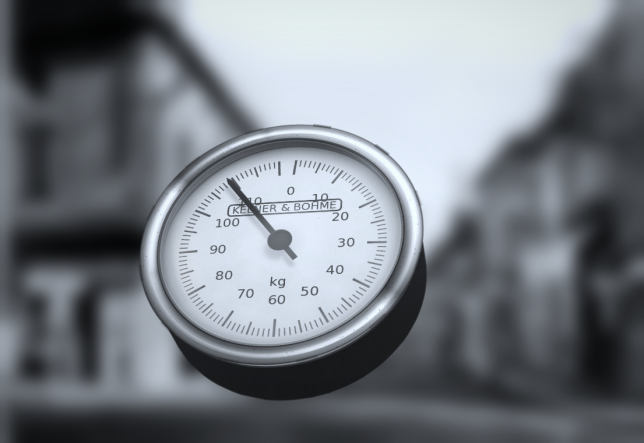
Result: 109; kg
